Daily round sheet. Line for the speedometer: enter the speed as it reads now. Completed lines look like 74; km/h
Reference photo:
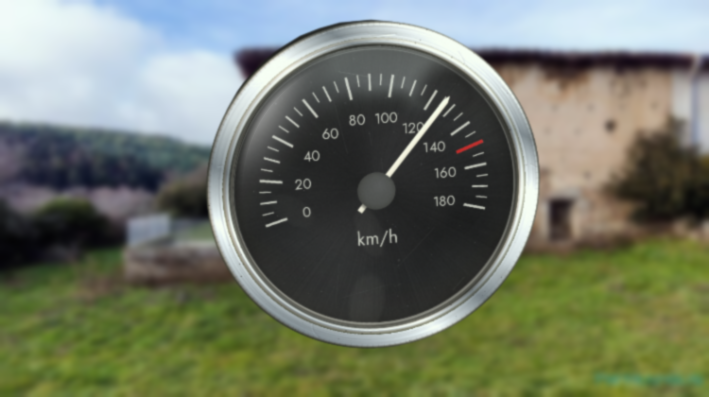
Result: 125; km/h
